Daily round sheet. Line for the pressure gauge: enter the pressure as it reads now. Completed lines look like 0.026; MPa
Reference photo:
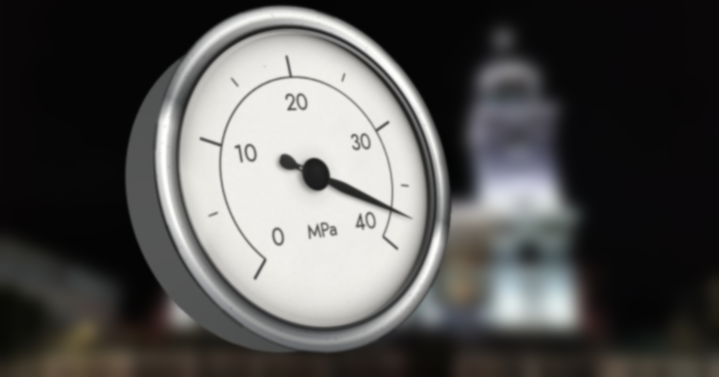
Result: 37.5; MPa
